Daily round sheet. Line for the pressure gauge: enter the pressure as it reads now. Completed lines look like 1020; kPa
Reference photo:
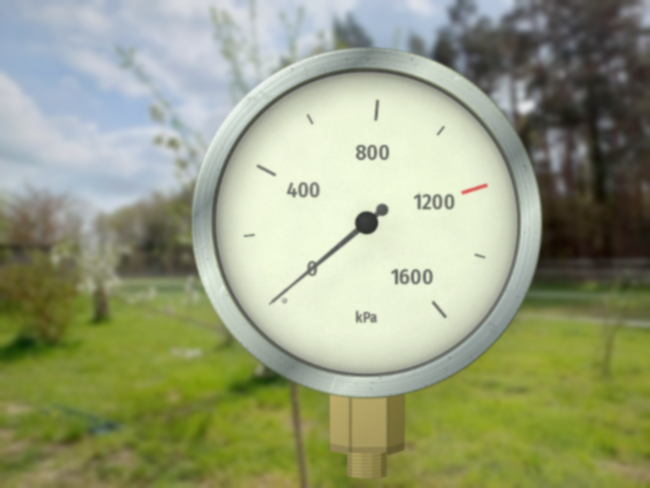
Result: 0; kPa
